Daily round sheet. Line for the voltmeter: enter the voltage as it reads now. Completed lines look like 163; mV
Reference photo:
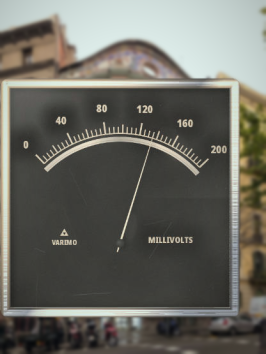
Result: 135; mV
